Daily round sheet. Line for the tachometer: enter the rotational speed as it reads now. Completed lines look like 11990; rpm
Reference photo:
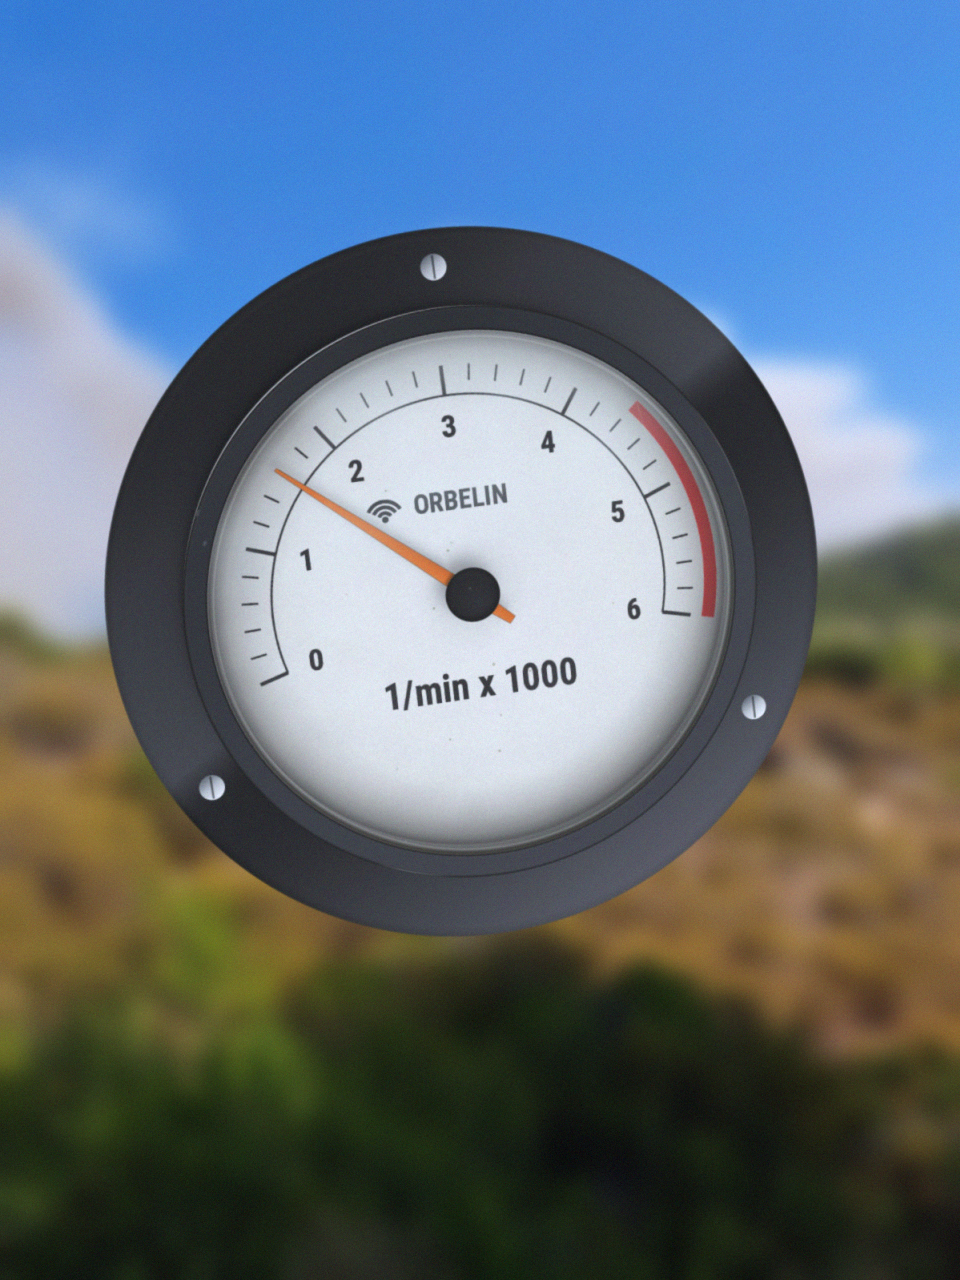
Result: 1600; rpm
